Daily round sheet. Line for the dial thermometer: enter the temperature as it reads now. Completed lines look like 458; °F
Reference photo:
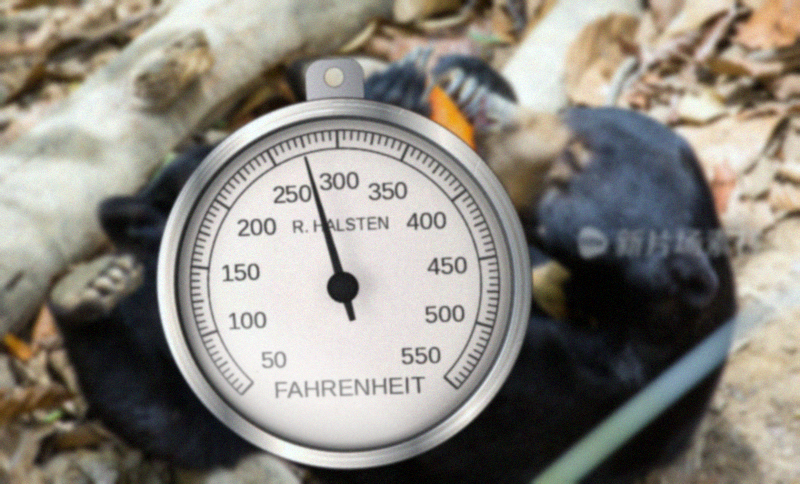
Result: 275; °F
